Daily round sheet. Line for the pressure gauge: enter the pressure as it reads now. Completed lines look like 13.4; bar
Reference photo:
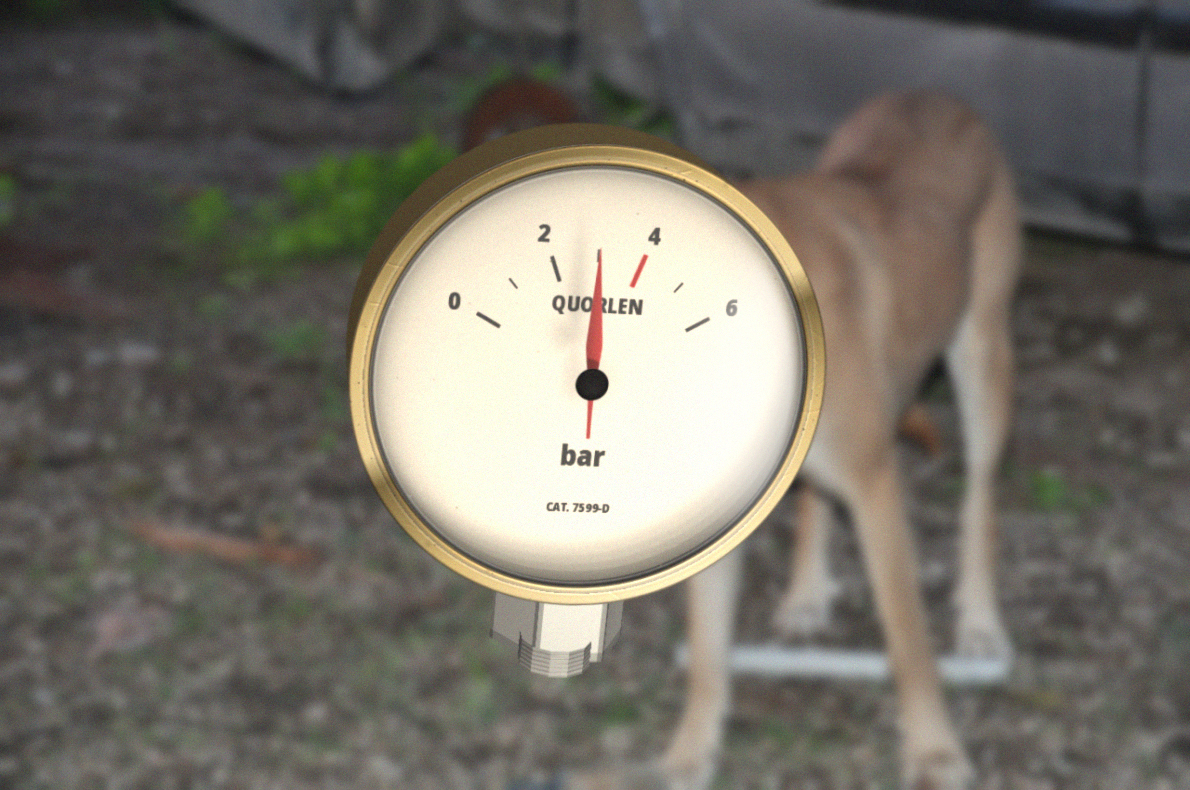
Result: 3; bar
